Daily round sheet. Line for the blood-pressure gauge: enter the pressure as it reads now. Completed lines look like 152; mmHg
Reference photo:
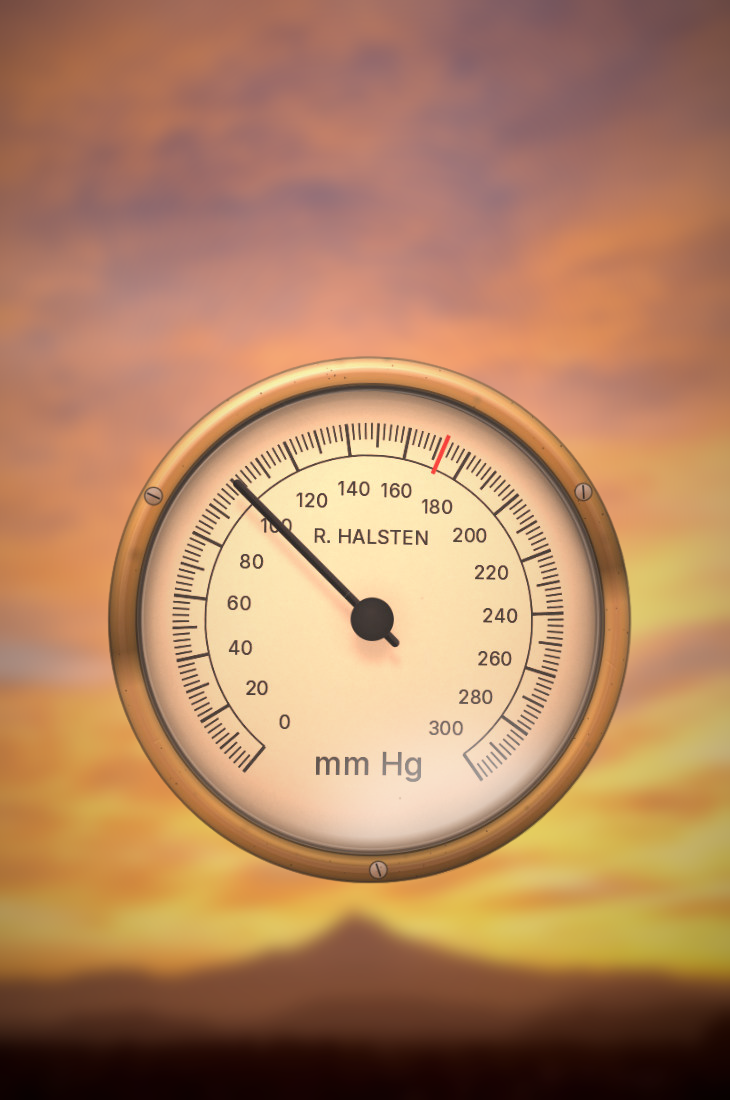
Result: 100; mmHg
